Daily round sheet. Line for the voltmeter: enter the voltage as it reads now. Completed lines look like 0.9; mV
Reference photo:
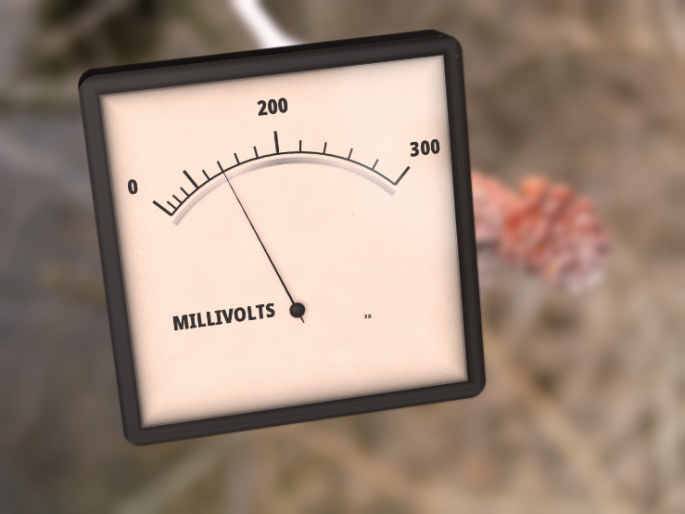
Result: 140; mV
